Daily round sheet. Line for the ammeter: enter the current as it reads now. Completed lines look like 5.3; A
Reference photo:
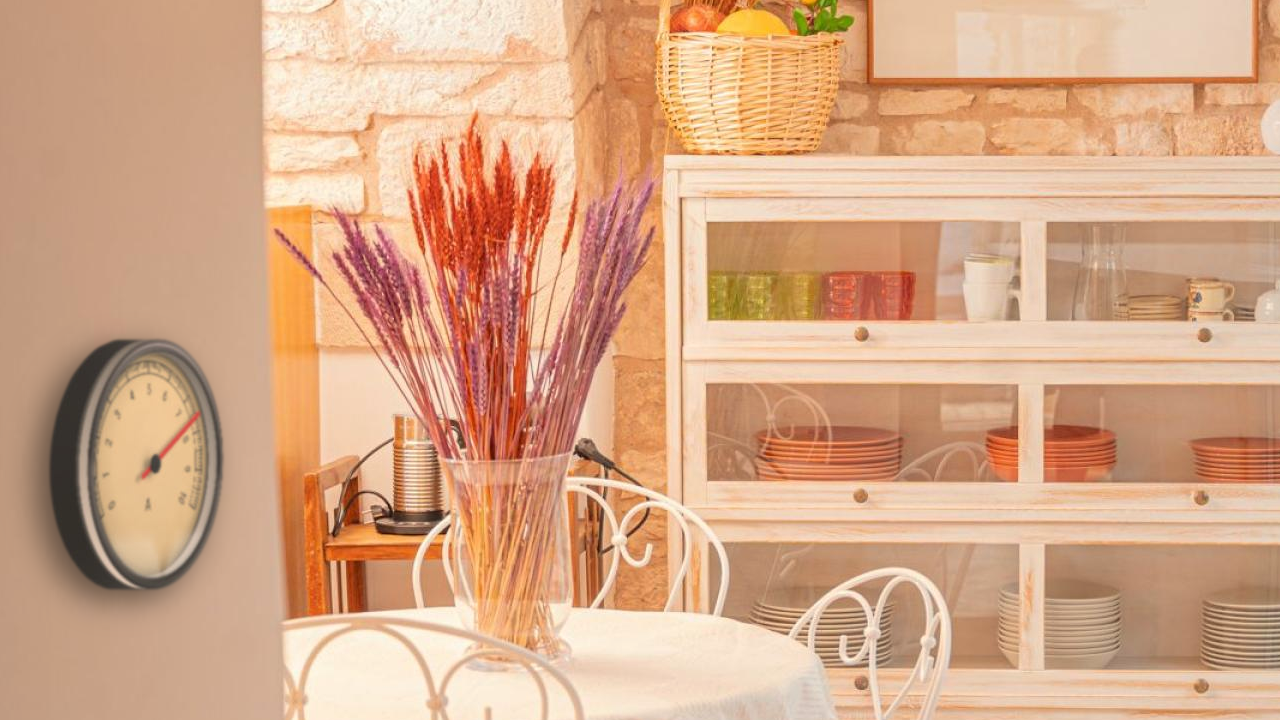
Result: 7.5; A
